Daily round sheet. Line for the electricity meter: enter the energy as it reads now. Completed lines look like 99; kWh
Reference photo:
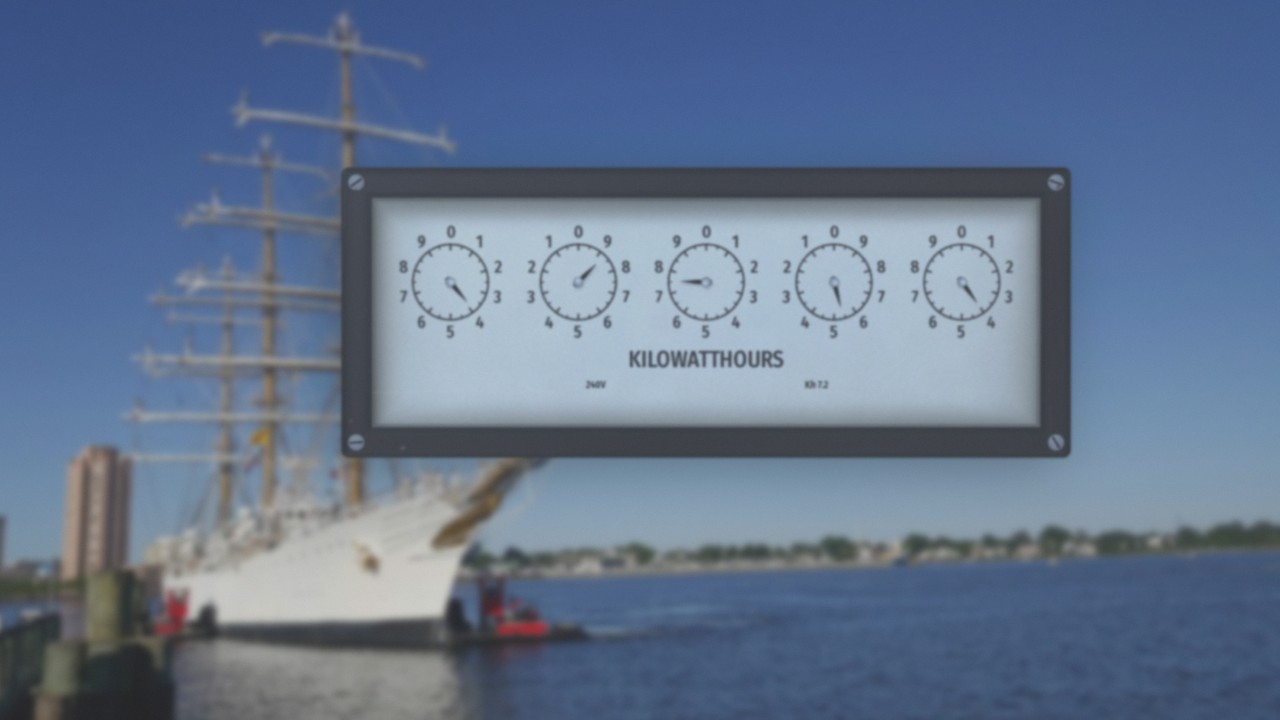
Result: 38754; kWh
